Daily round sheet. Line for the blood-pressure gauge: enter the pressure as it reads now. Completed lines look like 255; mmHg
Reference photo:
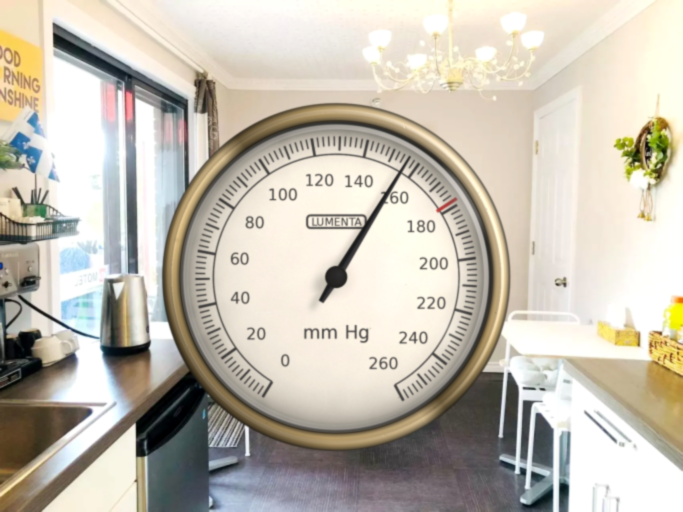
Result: 156; mmHg
